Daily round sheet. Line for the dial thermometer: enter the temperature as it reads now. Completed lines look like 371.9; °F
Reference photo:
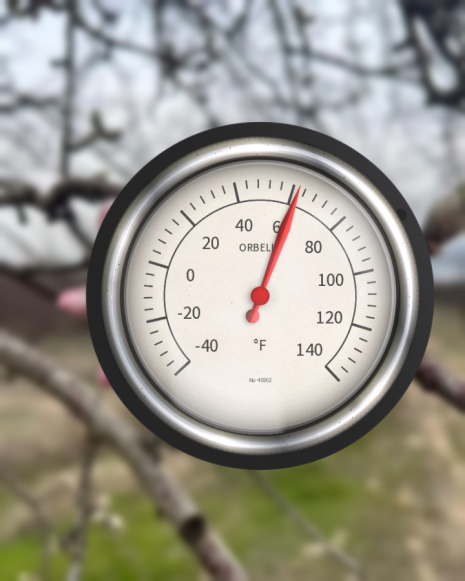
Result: 62; °F
